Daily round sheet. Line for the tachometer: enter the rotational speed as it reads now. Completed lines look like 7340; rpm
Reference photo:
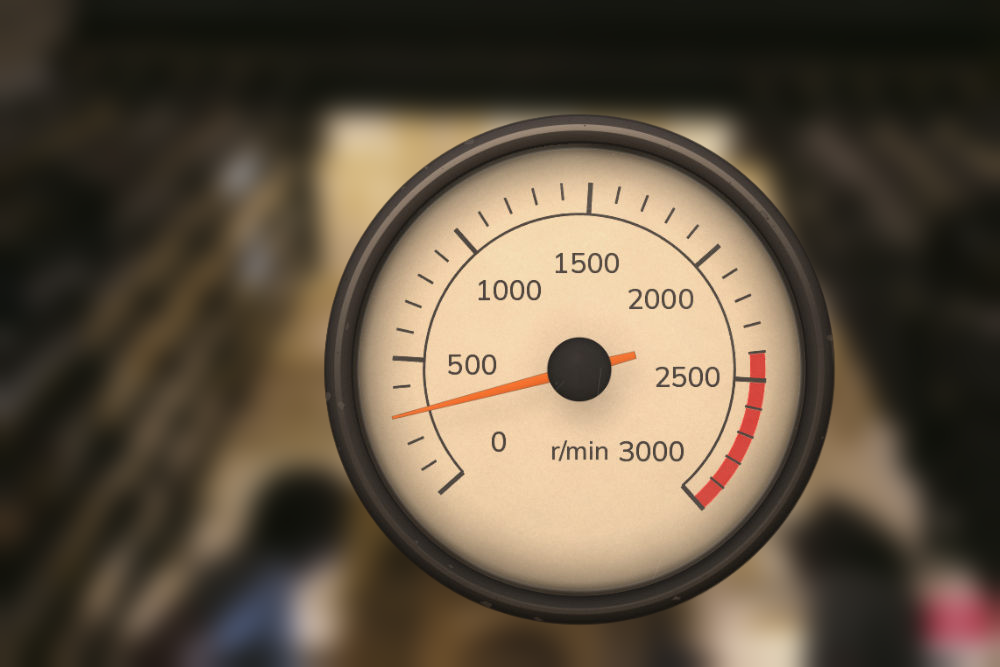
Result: 300; rpm
